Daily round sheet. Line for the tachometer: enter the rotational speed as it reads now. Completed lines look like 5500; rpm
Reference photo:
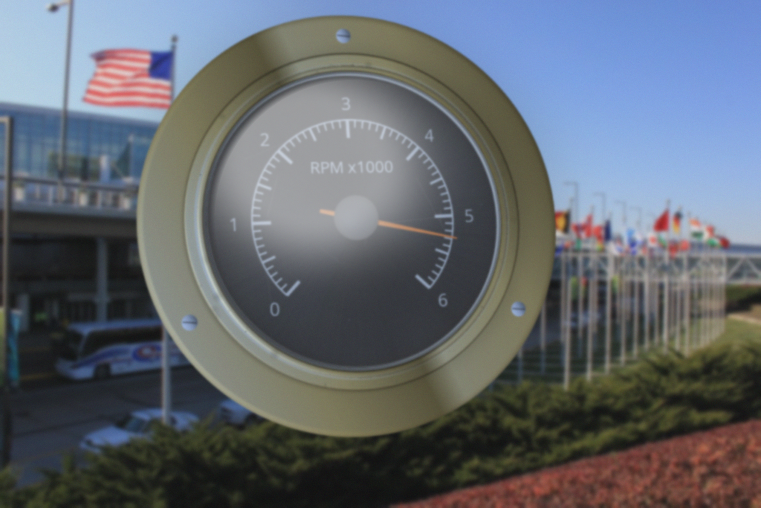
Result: 5300; rpm
